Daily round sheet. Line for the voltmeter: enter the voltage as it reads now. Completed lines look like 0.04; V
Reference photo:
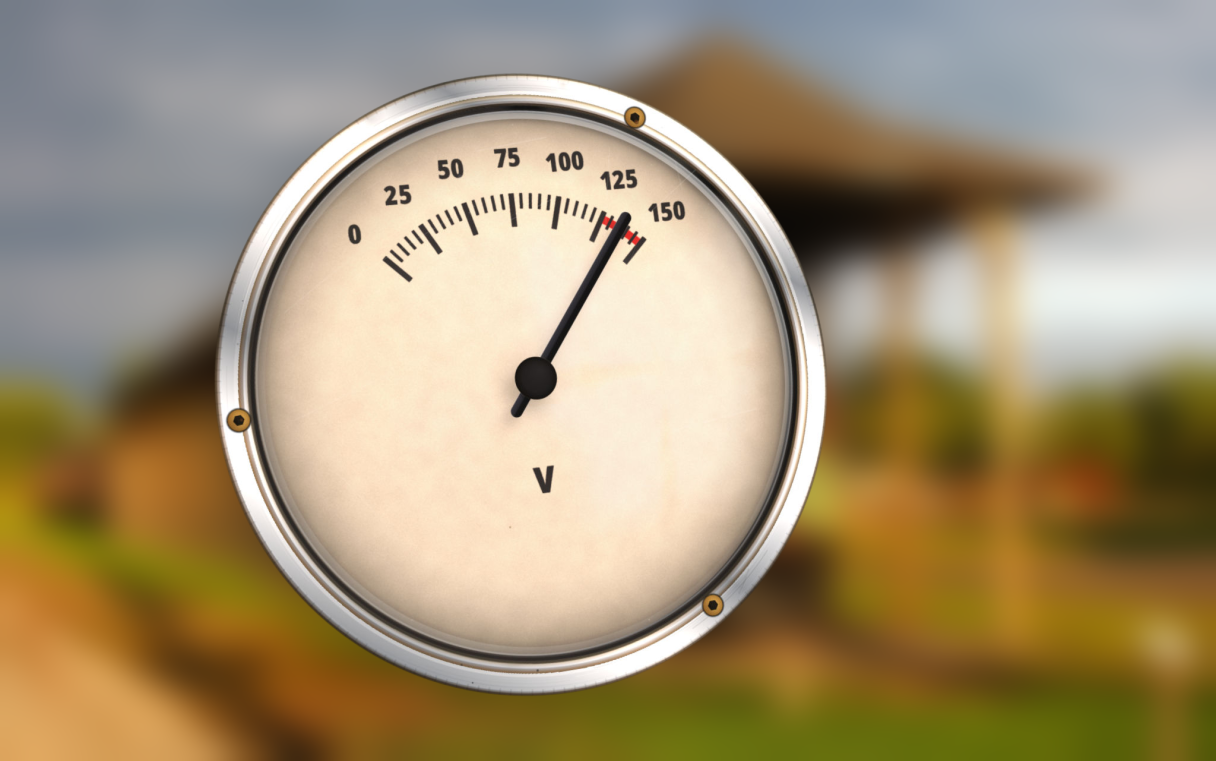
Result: 135; V
